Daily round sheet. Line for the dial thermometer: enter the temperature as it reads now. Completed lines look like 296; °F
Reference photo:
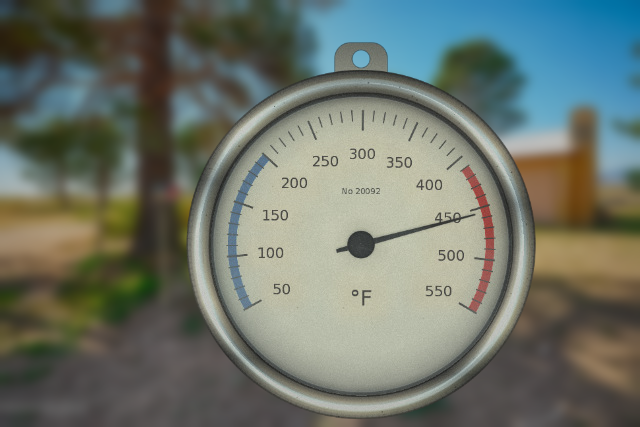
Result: 455; °F
